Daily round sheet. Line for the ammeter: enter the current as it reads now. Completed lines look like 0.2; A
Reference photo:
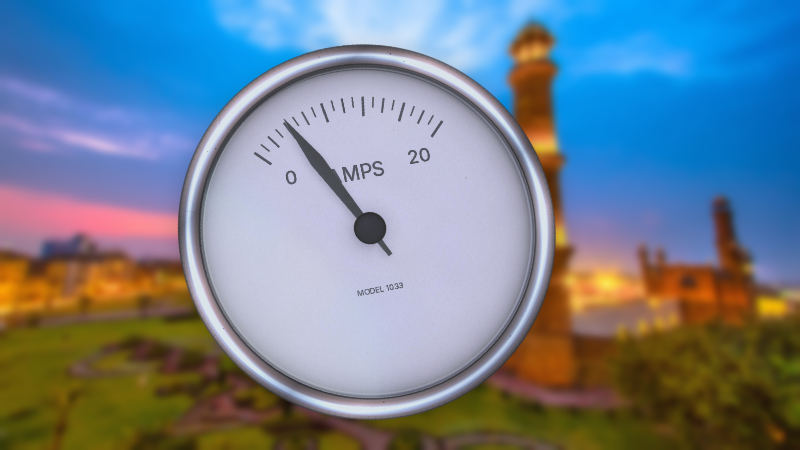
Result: 4; A
